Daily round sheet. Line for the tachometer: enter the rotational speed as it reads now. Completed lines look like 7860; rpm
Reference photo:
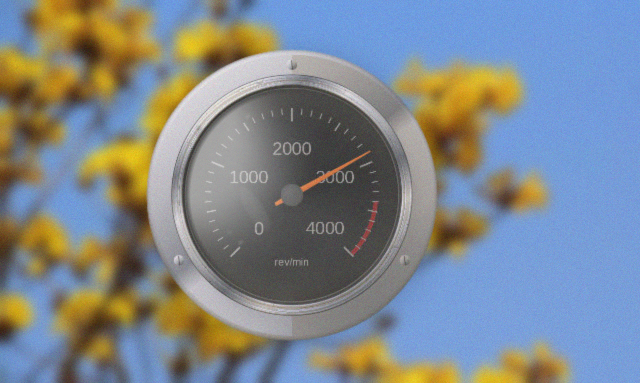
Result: 2900; rpm
